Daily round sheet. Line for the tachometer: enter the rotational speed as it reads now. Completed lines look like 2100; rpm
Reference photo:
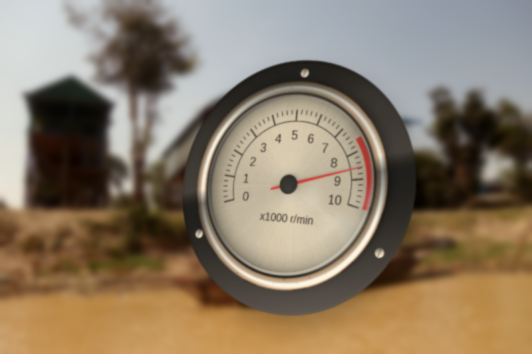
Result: 8600; rpm
